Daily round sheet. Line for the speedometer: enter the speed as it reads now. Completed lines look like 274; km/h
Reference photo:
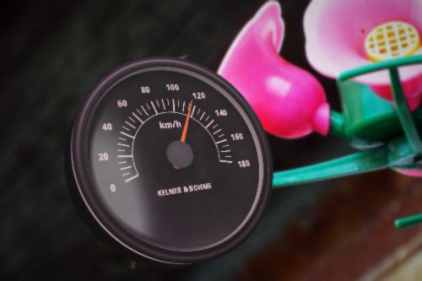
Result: 115; km/h
